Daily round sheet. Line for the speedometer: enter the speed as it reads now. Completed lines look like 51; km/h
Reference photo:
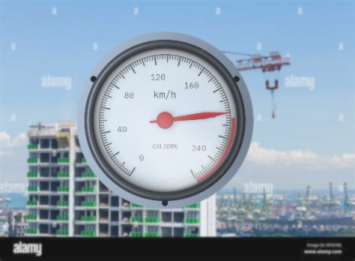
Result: 200; km/h
